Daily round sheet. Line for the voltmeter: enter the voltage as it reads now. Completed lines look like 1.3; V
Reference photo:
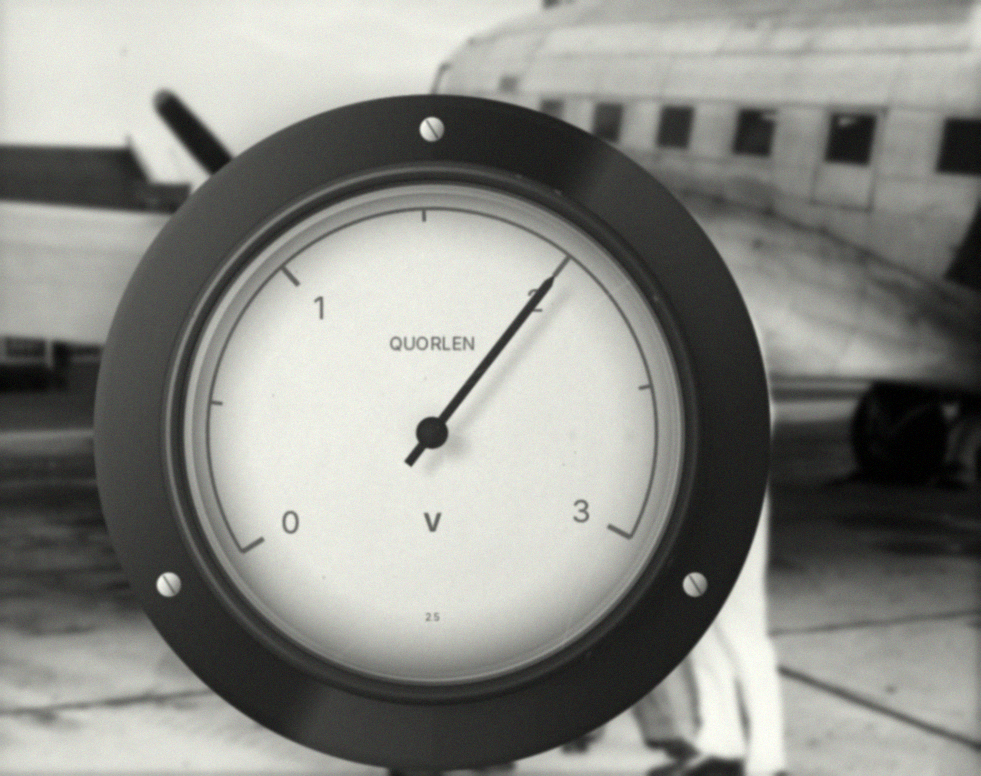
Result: 2; V
